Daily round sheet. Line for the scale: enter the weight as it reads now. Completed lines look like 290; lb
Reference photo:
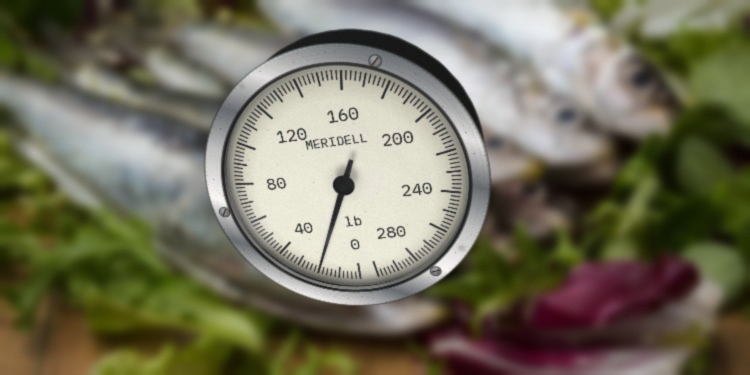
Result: 20; lb
